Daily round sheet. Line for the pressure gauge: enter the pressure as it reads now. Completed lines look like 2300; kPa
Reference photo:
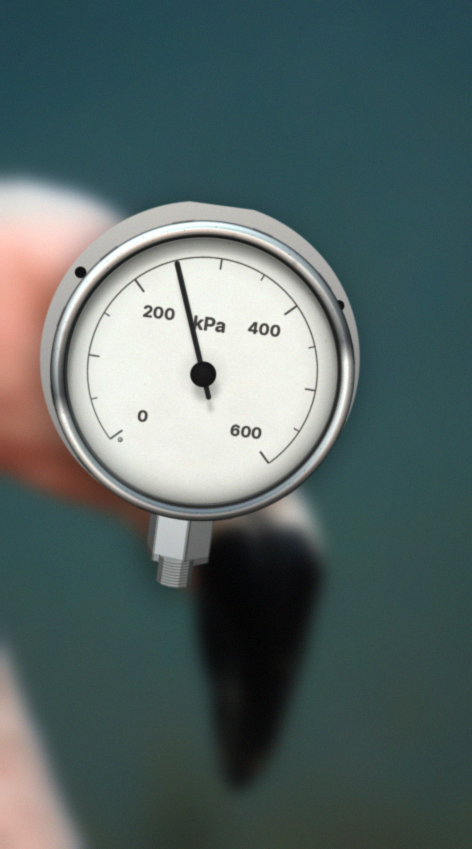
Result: 250; kPa
